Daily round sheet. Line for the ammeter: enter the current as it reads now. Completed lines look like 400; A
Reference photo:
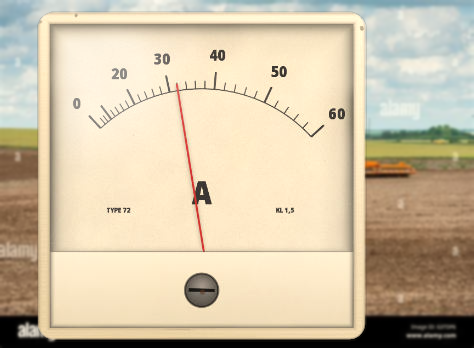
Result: 32; A
